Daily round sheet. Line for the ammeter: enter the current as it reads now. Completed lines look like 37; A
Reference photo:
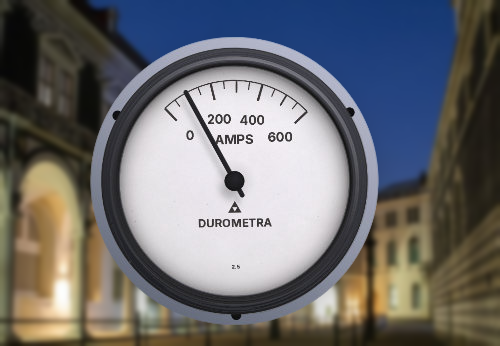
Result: 100; A
